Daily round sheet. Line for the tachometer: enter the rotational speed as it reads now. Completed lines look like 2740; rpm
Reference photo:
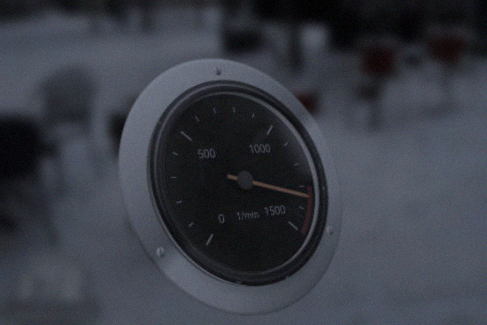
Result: 1350; rpm
